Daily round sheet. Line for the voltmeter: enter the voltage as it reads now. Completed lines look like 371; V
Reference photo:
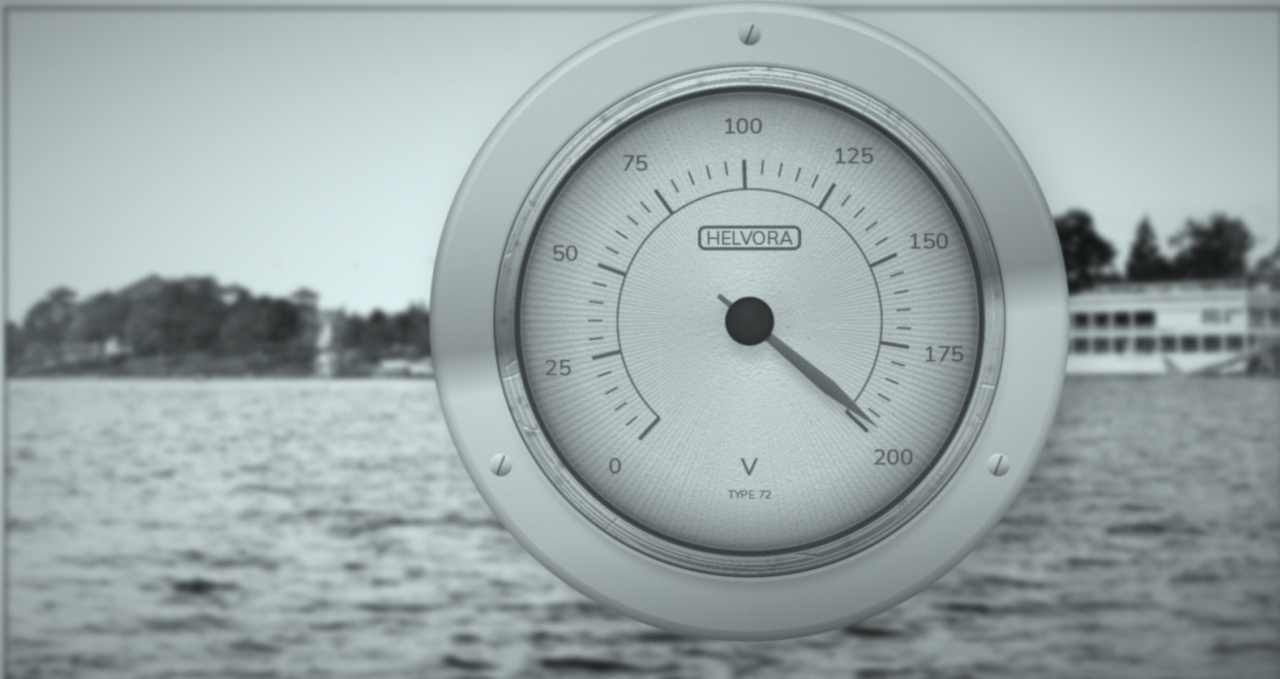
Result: 197.5; V
